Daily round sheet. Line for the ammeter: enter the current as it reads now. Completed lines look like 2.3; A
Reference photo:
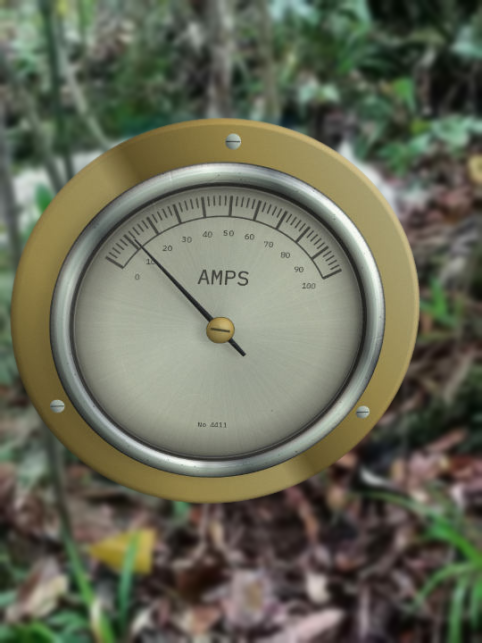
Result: 12; A
